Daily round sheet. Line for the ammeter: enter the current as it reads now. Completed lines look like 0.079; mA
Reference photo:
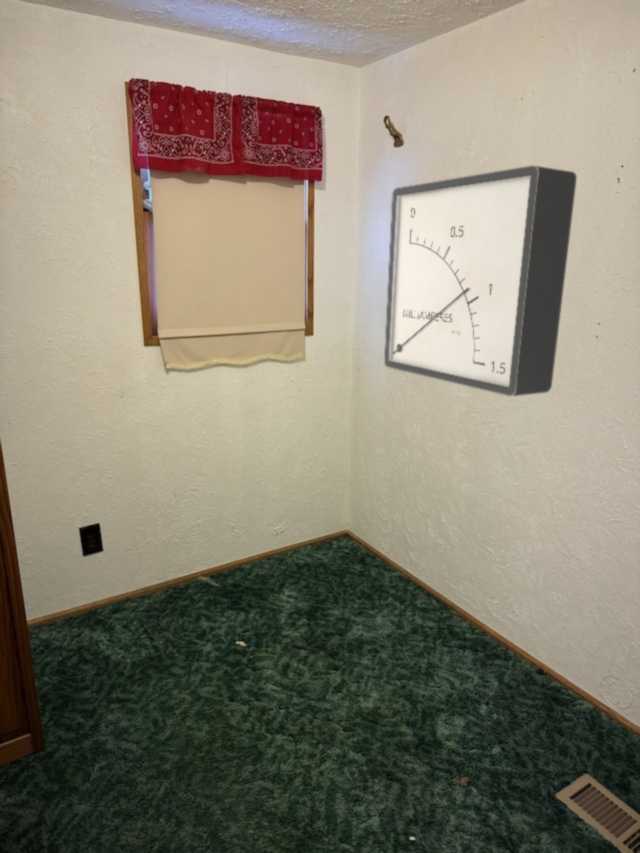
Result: 0.9; mA
